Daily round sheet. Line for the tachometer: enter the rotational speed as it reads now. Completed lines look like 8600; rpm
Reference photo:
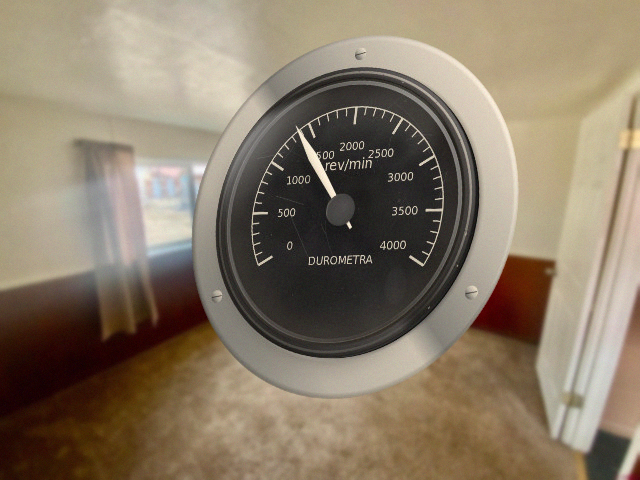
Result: 1400; rpm
